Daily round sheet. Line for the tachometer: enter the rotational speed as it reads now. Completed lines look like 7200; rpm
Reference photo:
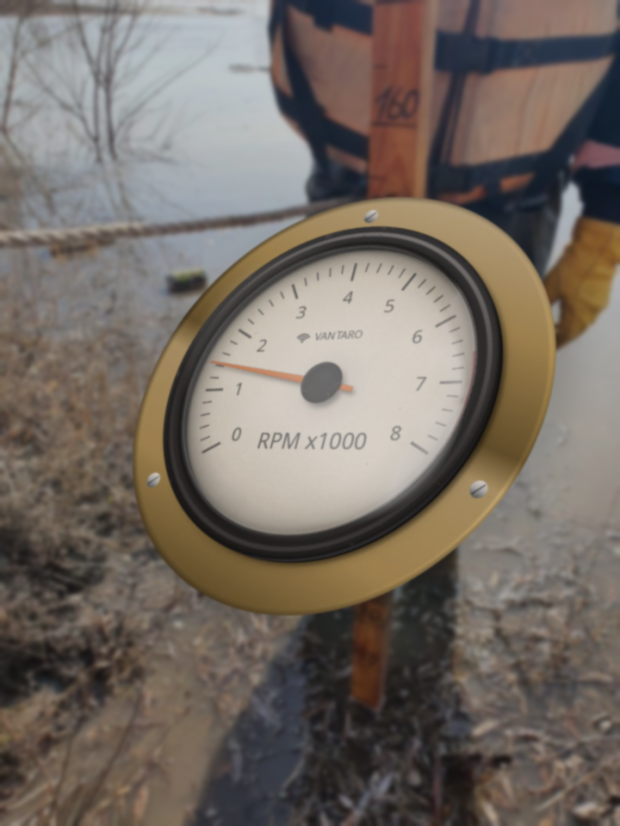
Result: 1400; rpm
